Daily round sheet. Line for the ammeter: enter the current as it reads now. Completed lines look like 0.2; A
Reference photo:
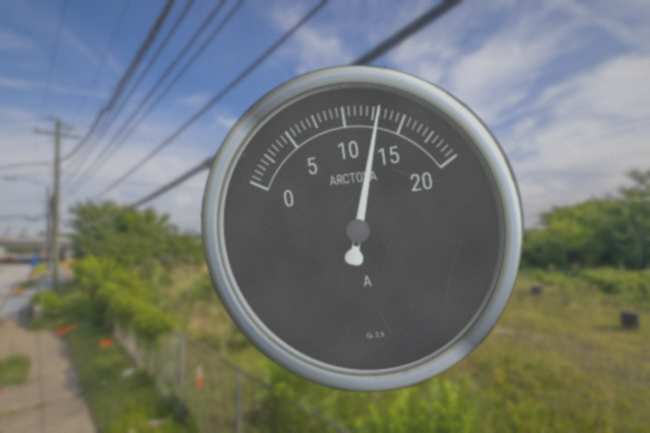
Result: 13; A
